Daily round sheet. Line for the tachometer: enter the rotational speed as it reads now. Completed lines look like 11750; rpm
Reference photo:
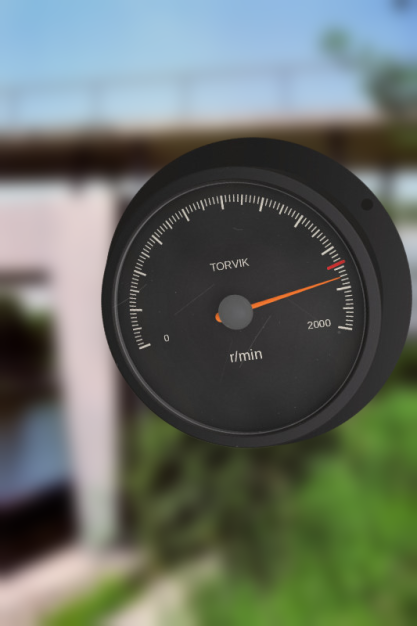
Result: 1740; rpm
